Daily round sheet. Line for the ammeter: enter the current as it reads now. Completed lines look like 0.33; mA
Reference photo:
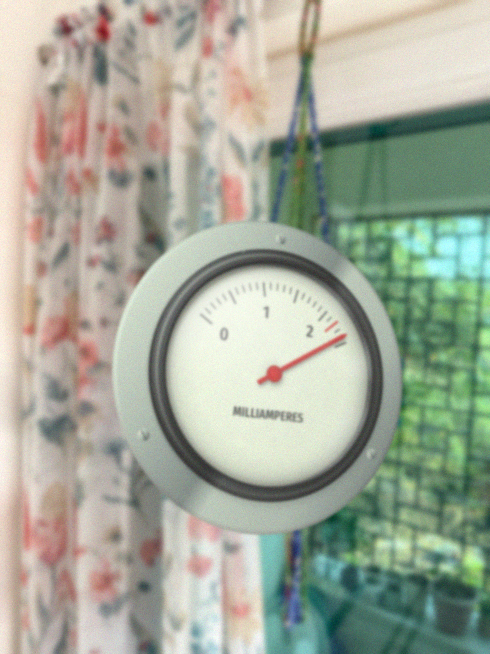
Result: 2.4; mA
